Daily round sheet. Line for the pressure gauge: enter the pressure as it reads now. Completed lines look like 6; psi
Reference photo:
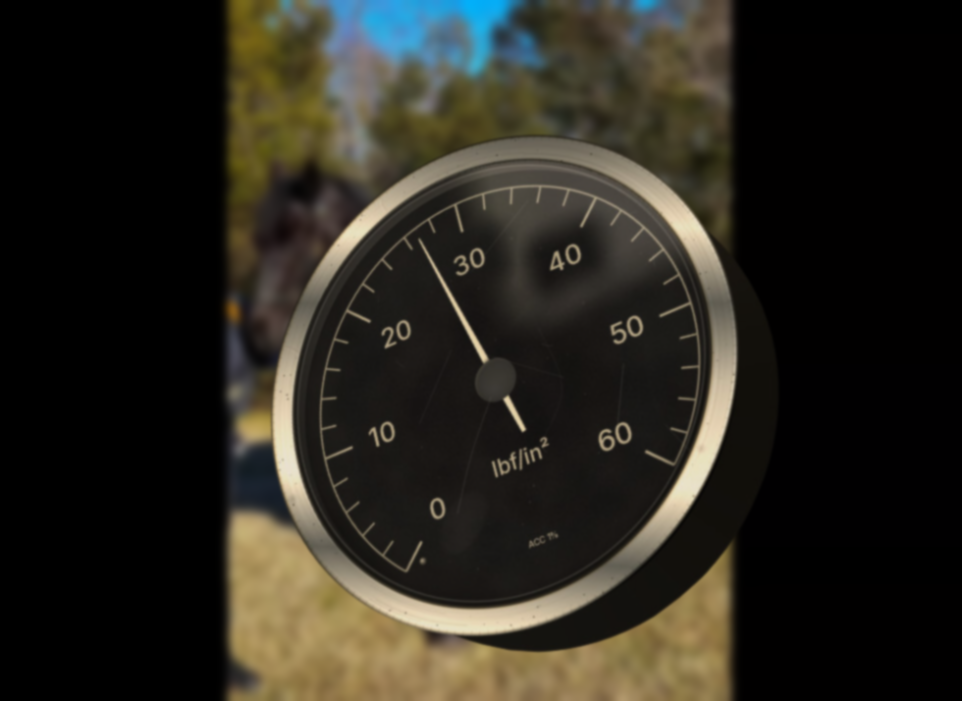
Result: 27; psi
